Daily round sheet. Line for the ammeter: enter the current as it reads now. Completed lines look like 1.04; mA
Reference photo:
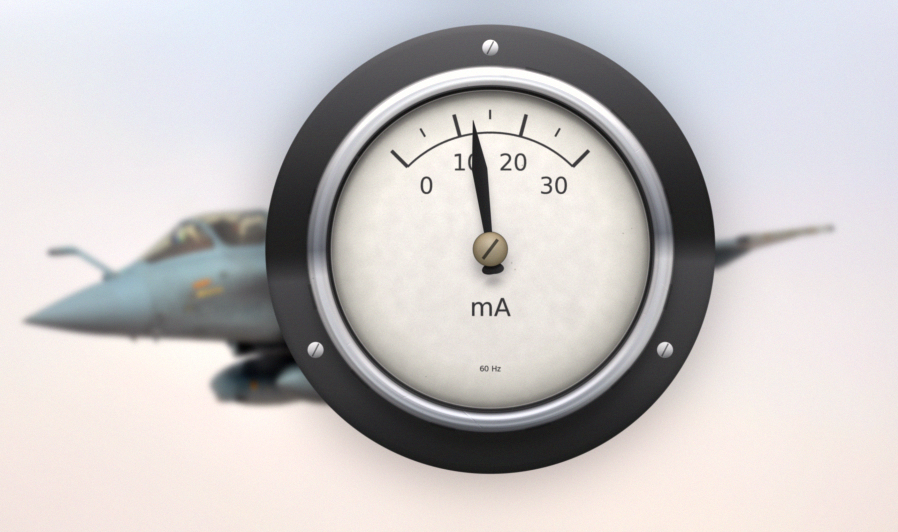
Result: 12.5; mA
